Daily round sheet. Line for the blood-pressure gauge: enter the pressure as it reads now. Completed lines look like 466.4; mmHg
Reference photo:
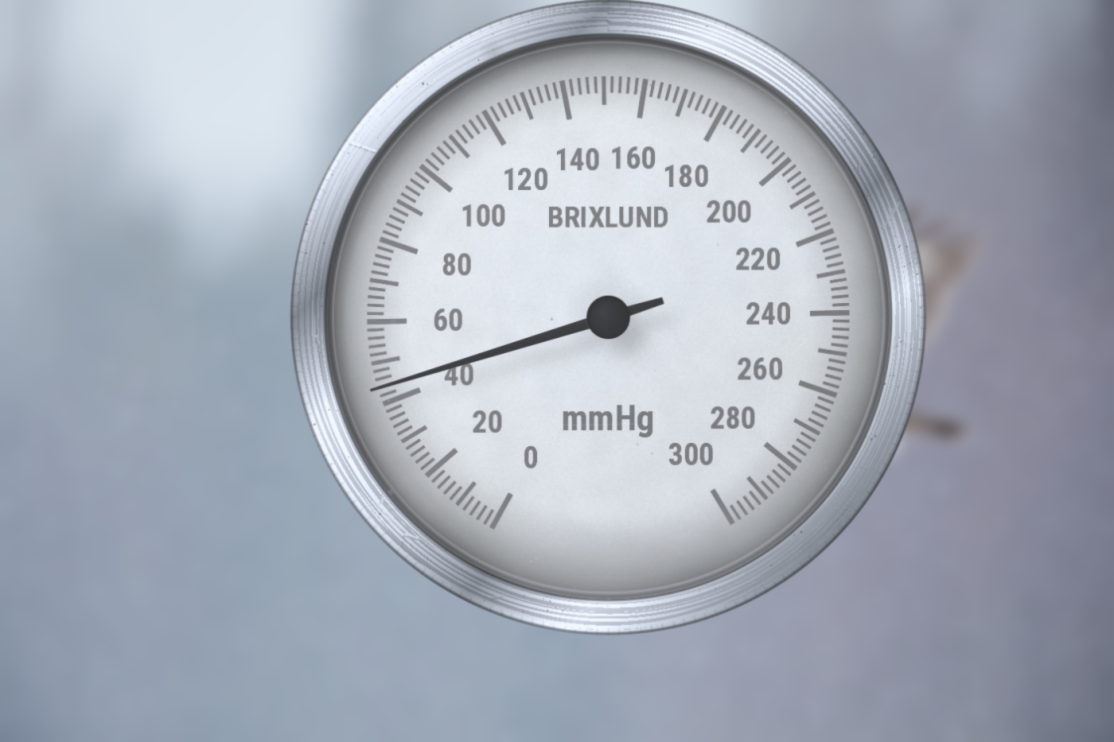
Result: 44; mmHg
